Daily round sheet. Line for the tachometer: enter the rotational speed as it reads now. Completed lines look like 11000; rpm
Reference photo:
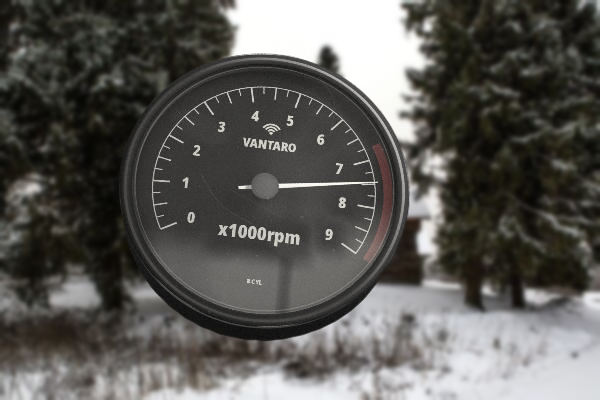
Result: 7500; rpm
